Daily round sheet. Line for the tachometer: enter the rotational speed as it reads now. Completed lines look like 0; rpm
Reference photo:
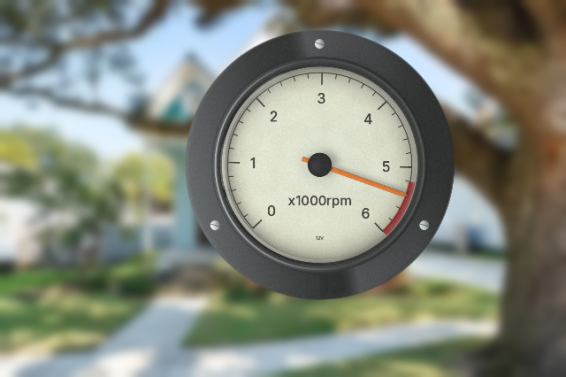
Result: 5400; rpm
